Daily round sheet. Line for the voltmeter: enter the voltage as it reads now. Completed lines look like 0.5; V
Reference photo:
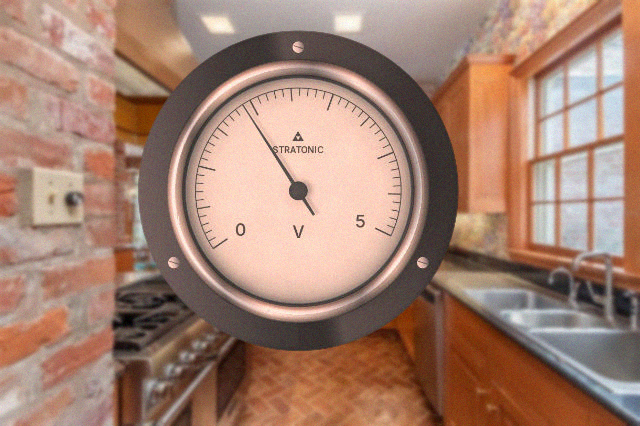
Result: 1.9; V
